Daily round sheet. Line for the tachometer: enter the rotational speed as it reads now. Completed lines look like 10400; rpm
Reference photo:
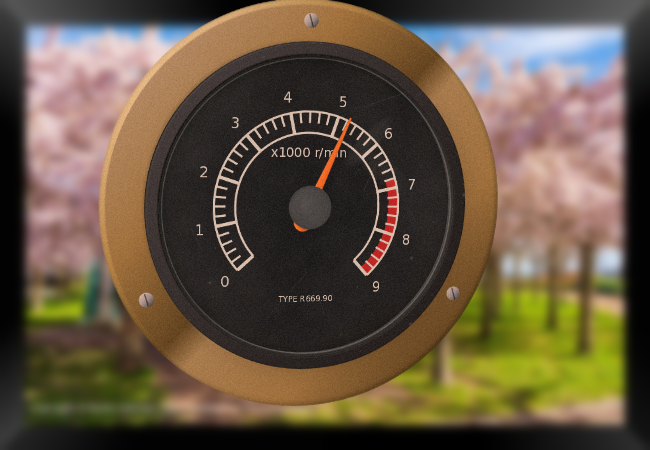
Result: 5200; rpm
